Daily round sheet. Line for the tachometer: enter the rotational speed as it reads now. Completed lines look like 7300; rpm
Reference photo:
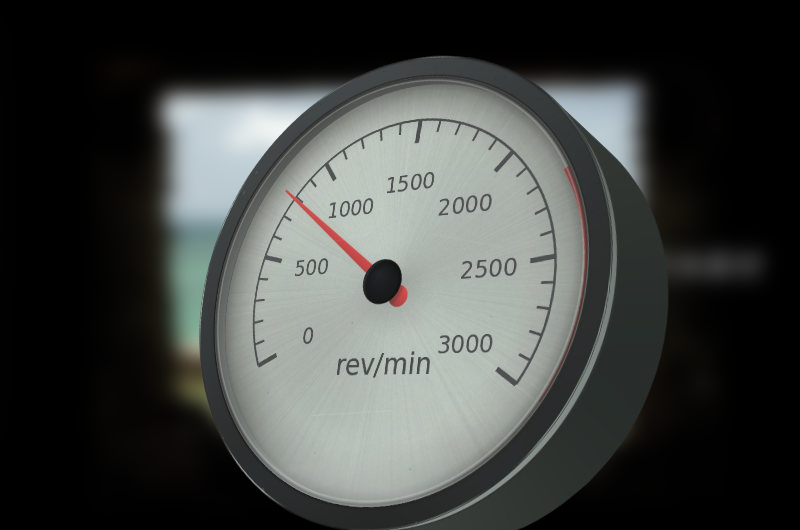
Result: 800; rpm
